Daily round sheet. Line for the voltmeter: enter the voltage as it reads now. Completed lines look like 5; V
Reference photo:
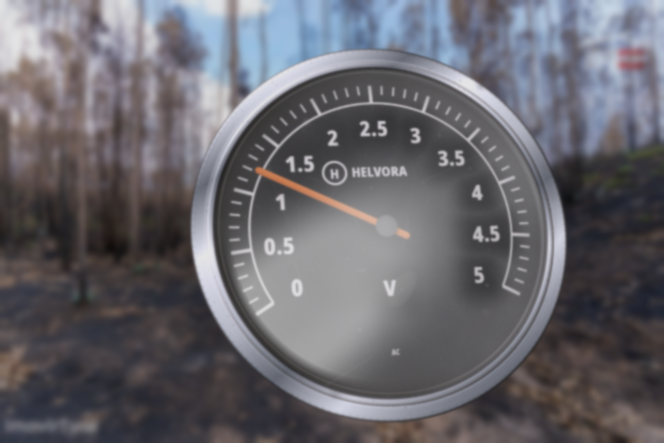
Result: 1.2; V
